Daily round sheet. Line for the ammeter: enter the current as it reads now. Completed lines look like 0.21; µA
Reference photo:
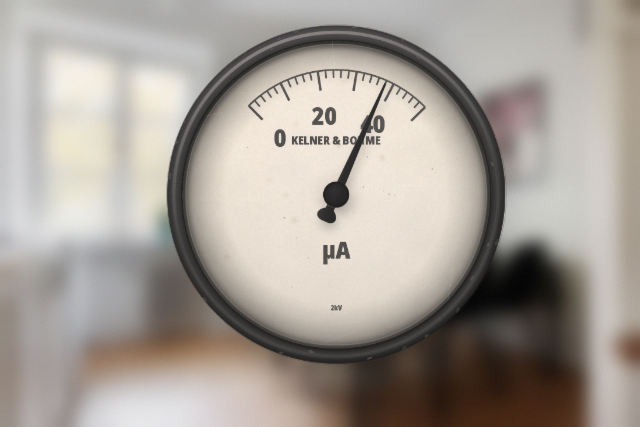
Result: 38; µA
